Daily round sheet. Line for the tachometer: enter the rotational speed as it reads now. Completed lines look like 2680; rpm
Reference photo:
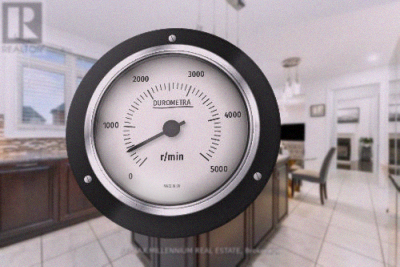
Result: 400; rpm
